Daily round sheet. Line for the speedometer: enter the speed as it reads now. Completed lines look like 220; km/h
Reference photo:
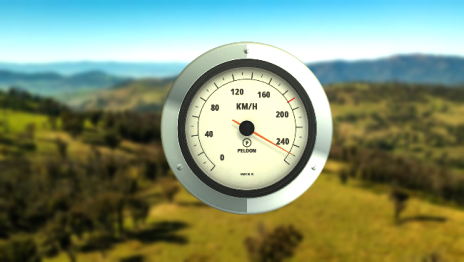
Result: 250; km/h
